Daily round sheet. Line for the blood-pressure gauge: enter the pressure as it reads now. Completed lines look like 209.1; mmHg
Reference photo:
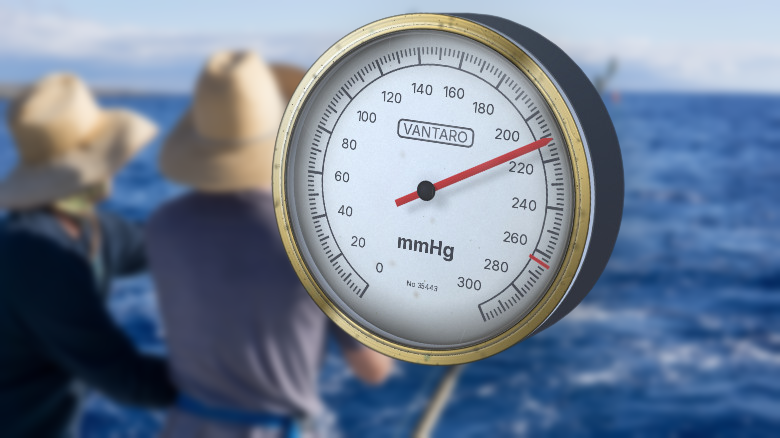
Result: 212; mmHg
